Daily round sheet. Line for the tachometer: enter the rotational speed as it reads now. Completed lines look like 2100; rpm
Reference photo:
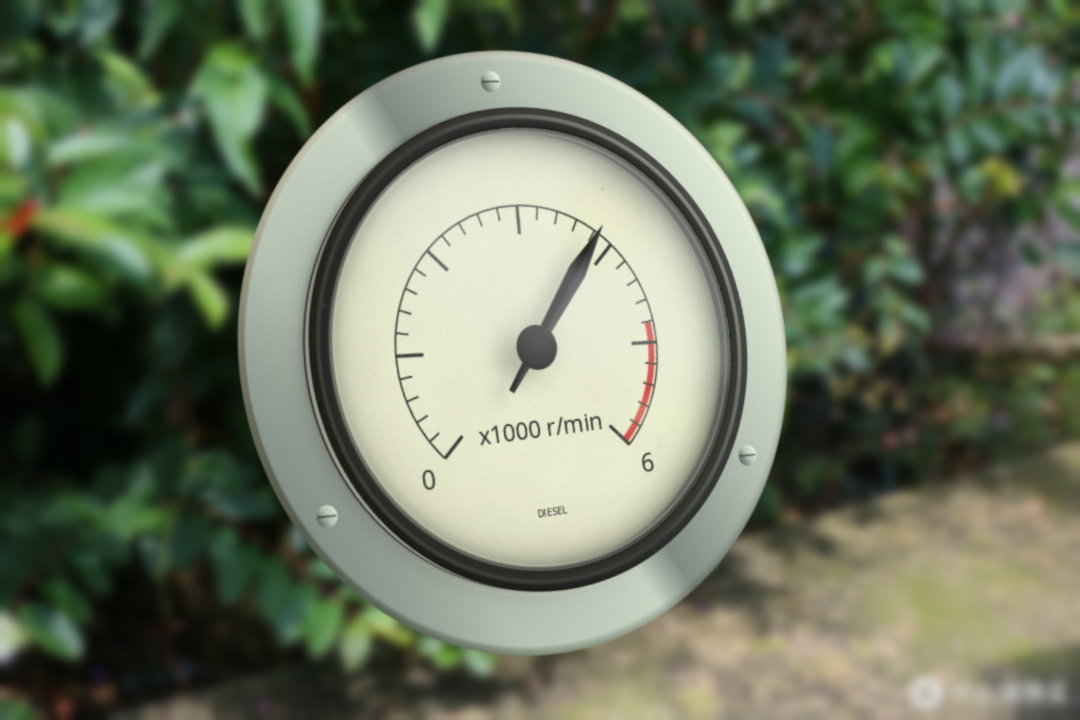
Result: 3800; rpm
